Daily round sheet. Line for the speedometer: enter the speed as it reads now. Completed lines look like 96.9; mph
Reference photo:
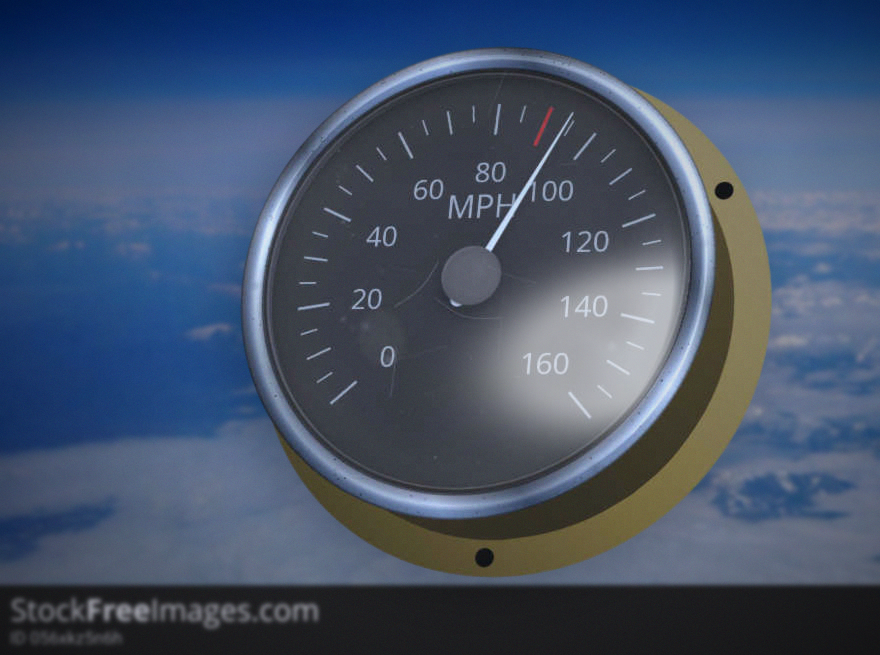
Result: 95; mph
